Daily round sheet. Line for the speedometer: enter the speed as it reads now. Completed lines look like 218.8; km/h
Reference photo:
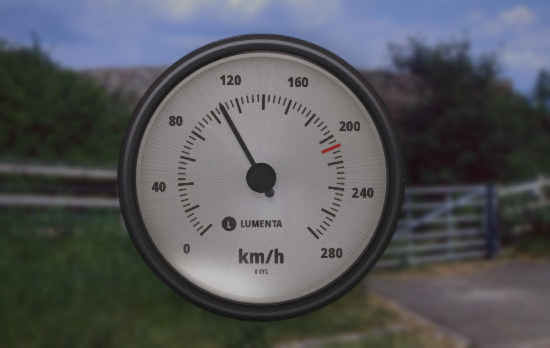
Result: 108; km/h
